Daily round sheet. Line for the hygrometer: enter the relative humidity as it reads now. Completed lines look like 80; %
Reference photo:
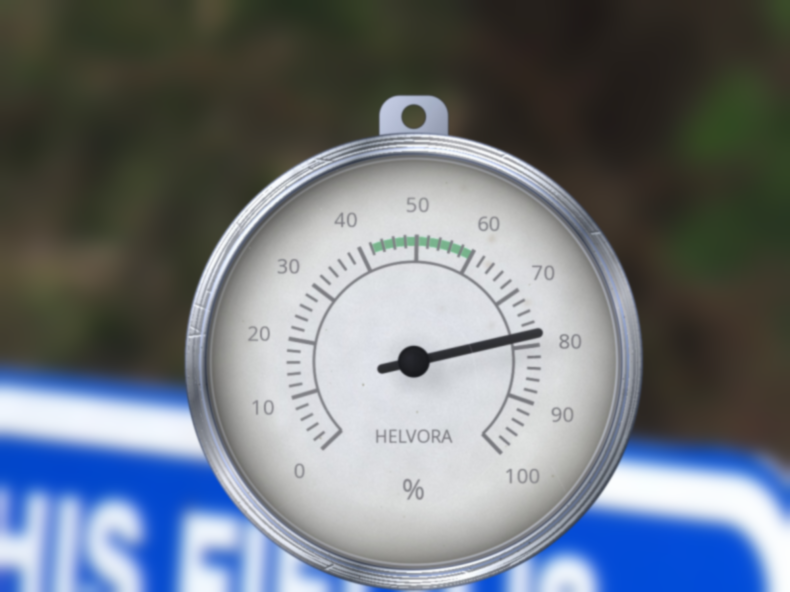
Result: 78; %
